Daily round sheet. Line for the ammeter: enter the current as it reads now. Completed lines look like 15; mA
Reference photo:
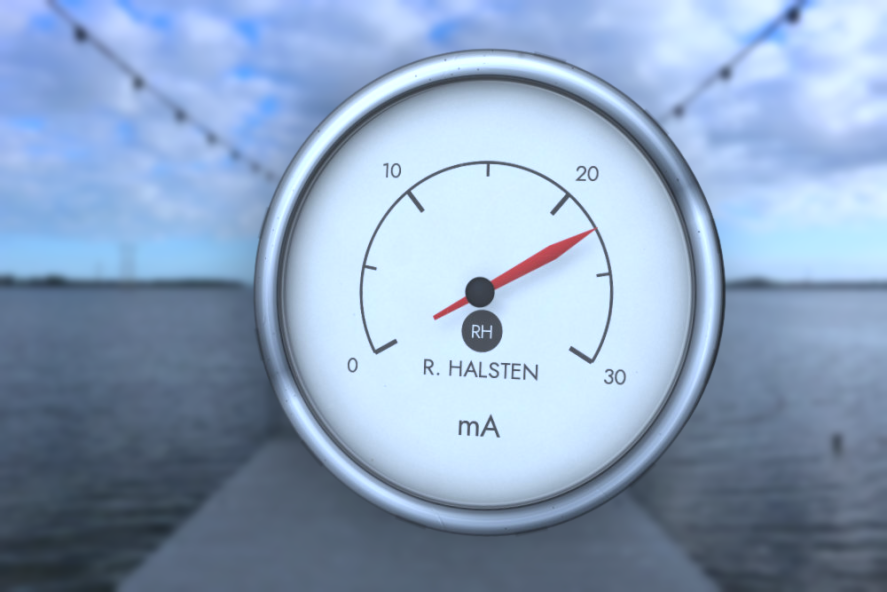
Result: 22.5; mA
